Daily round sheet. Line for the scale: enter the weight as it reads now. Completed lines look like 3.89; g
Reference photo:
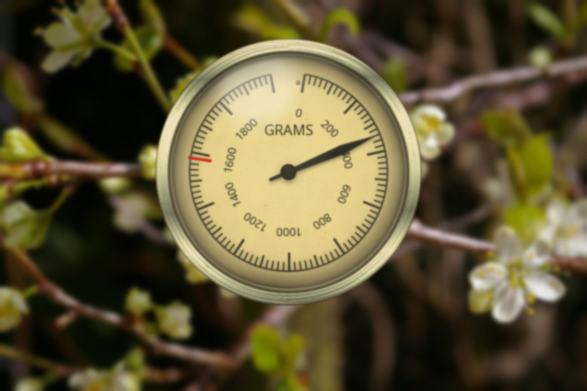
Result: 340; g
